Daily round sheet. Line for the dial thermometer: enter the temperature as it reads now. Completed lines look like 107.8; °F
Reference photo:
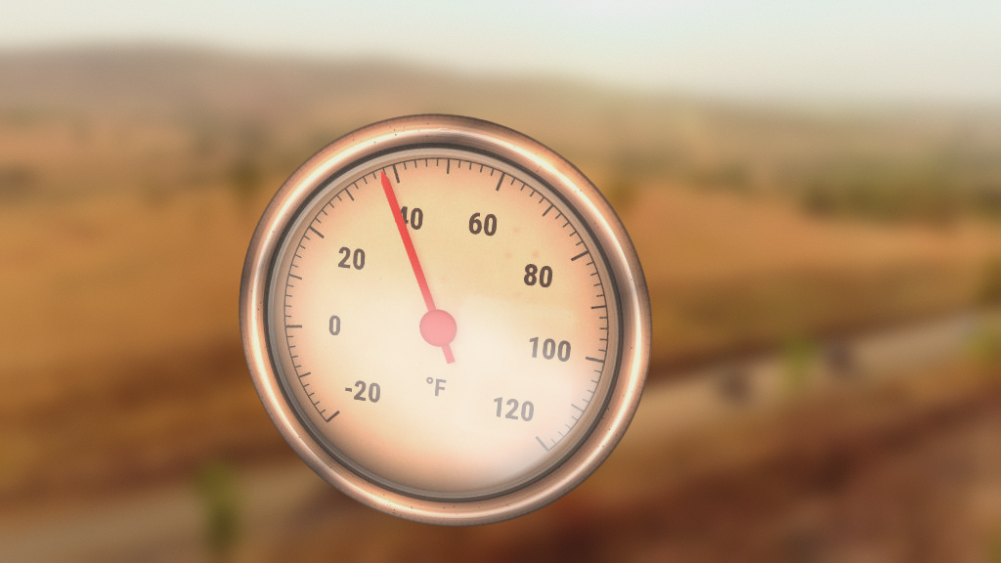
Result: 38; °F
